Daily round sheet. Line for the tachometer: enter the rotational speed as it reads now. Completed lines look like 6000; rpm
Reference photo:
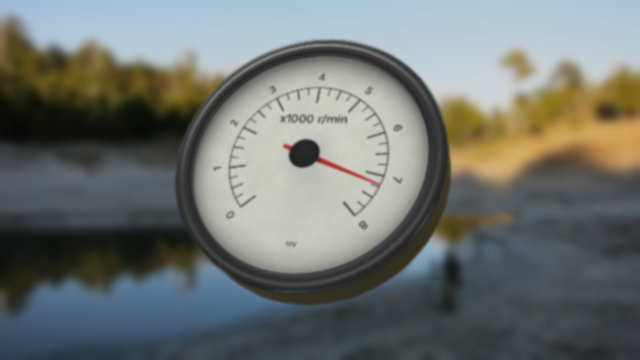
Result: 7250; rpm
